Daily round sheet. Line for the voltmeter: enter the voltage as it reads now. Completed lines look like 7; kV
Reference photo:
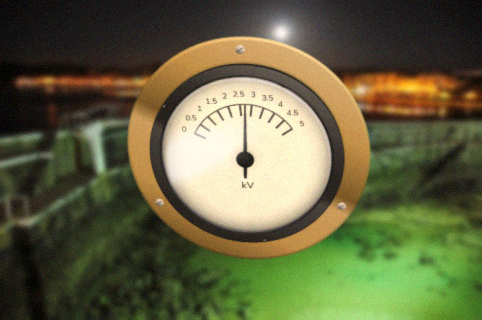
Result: 2.75; kV
